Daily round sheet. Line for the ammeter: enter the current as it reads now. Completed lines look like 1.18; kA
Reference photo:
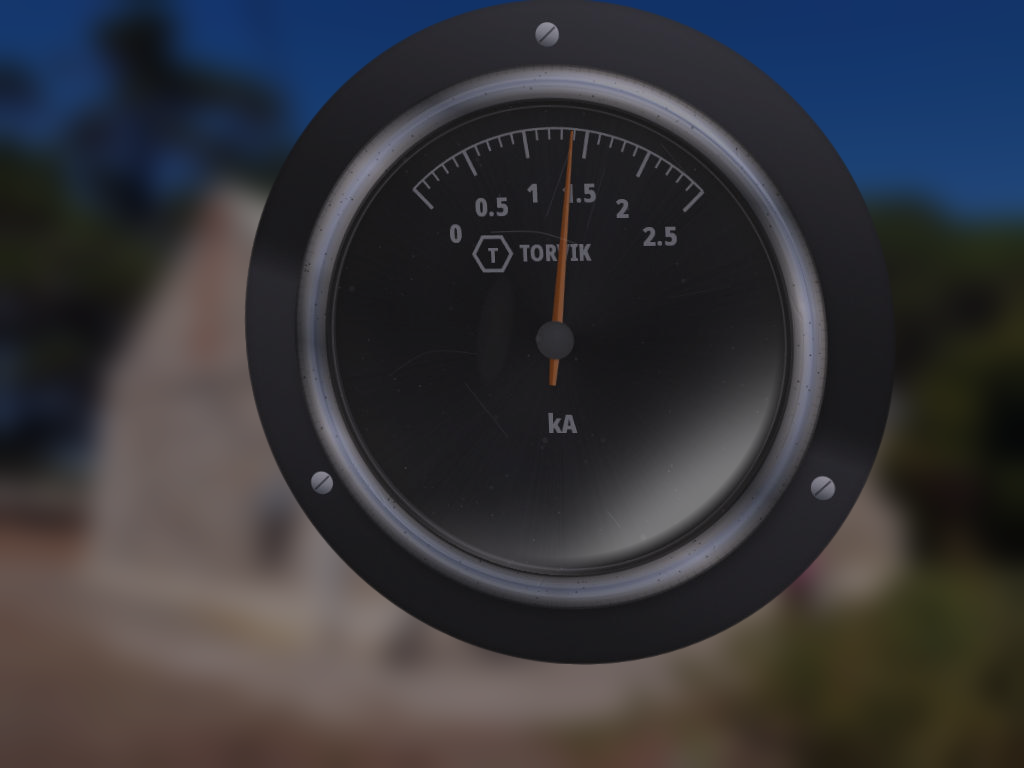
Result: 1.4; kA
